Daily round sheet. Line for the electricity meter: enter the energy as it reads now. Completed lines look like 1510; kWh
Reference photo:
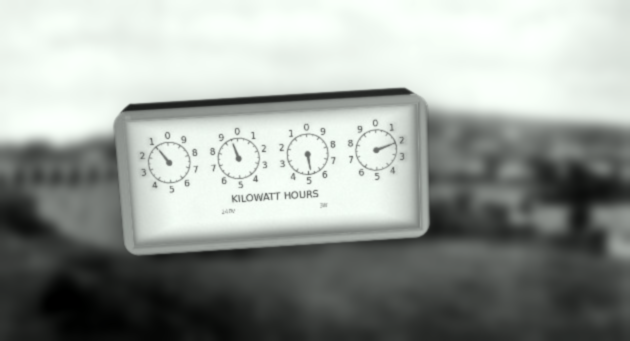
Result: 952; kWh
